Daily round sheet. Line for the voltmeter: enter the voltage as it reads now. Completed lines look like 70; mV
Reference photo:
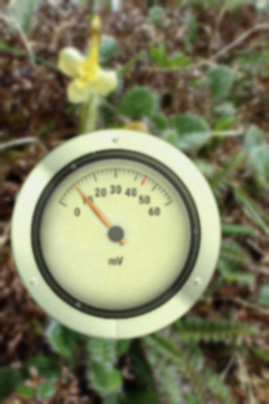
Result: 10; mV
